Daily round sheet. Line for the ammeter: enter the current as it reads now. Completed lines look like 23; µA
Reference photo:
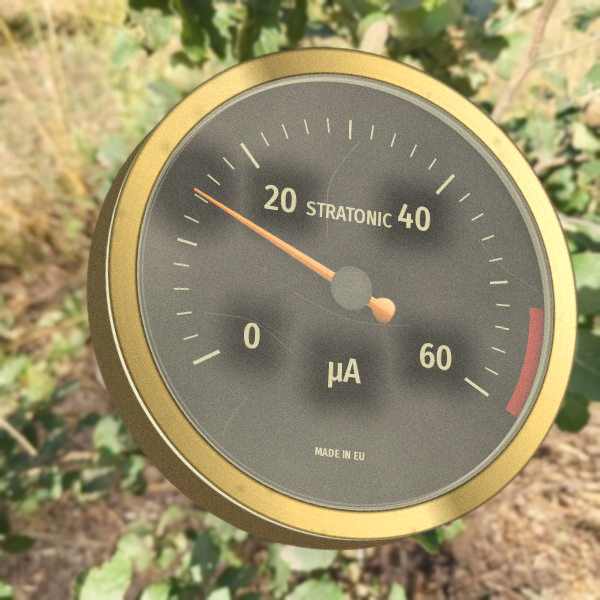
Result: 14; µA
